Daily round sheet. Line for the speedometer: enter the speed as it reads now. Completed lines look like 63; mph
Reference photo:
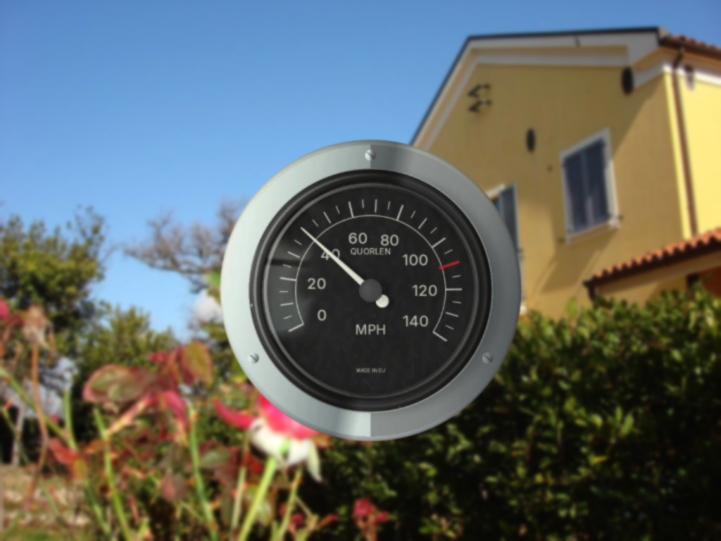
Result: 40; mph
